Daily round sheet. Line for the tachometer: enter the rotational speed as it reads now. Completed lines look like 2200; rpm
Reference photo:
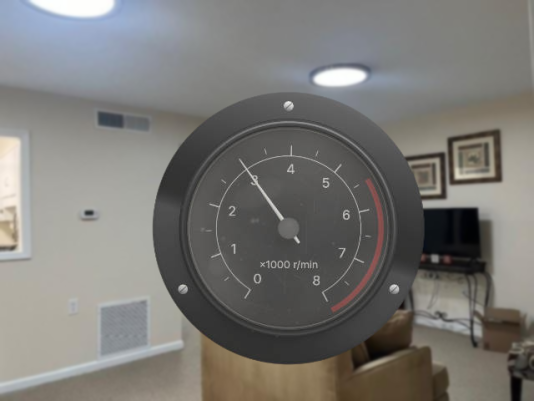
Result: 3000; rpm
